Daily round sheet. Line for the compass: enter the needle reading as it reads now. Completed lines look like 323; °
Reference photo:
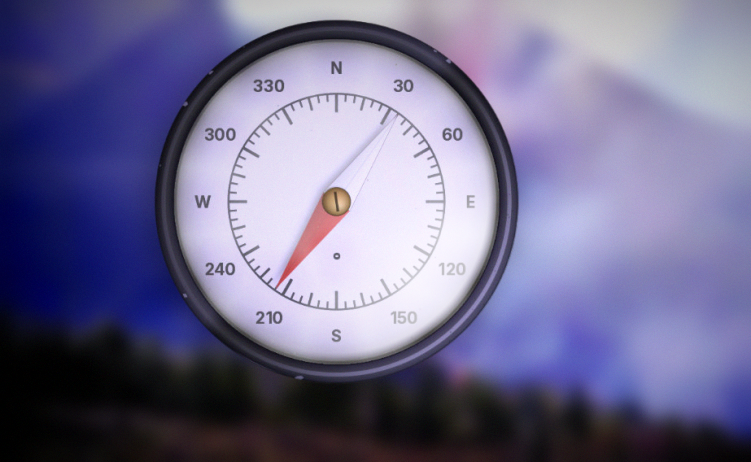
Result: 215; °
